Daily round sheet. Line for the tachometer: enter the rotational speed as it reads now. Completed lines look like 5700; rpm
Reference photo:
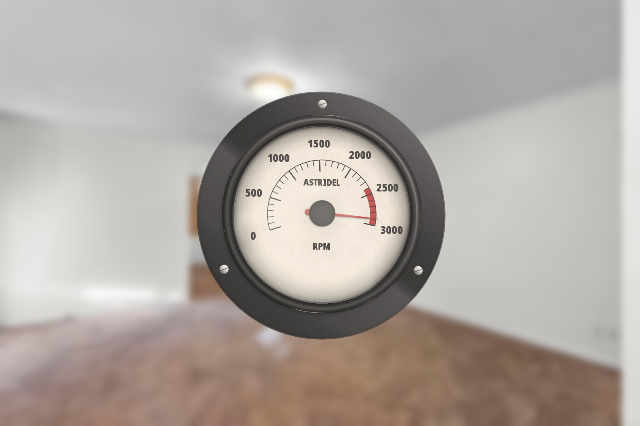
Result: 2900; rpm
